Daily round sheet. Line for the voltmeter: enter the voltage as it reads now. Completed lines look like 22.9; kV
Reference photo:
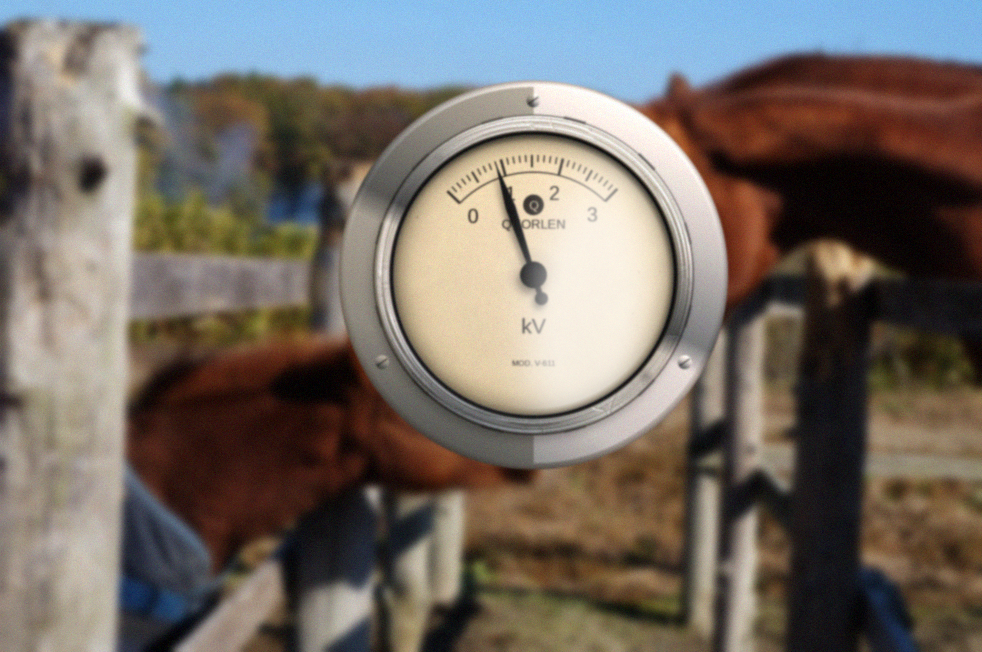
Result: 0.9; kV
